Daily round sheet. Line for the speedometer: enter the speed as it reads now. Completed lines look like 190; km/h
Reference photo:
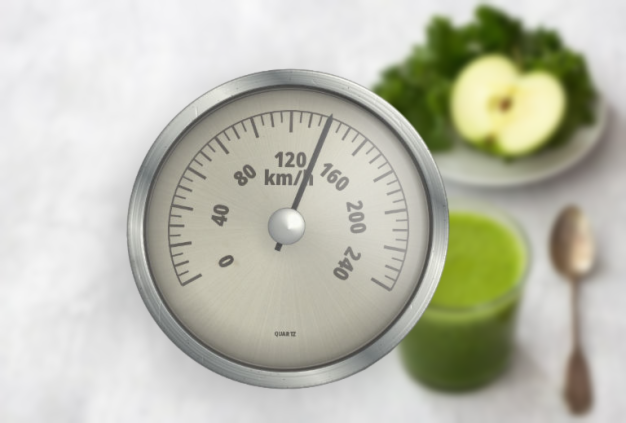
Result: 140; km/h
